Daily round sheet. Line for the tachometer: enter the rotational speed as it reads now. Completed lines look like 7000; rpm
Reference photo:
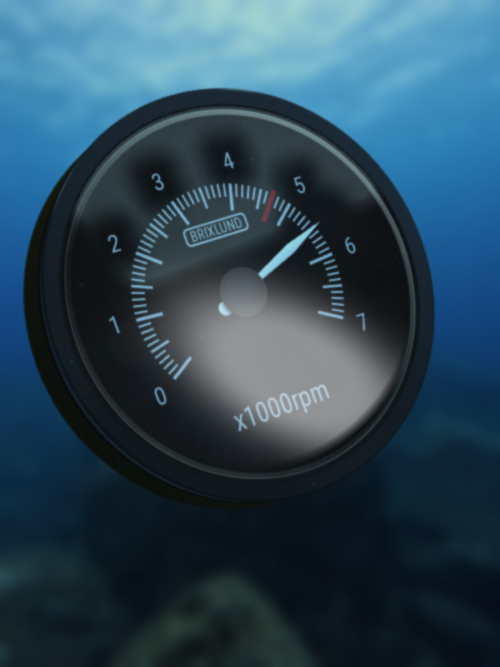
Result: 5500; rpm
